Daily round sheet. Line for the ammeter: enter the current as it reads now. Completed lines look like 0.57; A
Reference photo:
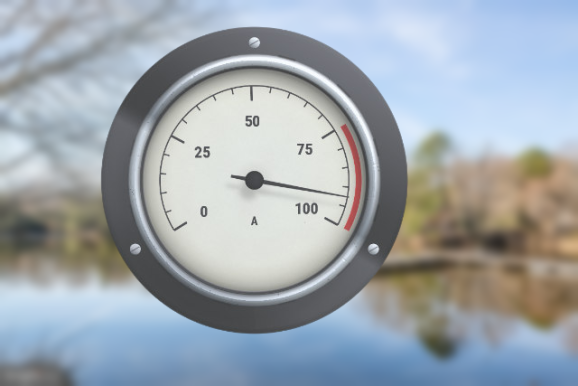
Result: 92.5; A
